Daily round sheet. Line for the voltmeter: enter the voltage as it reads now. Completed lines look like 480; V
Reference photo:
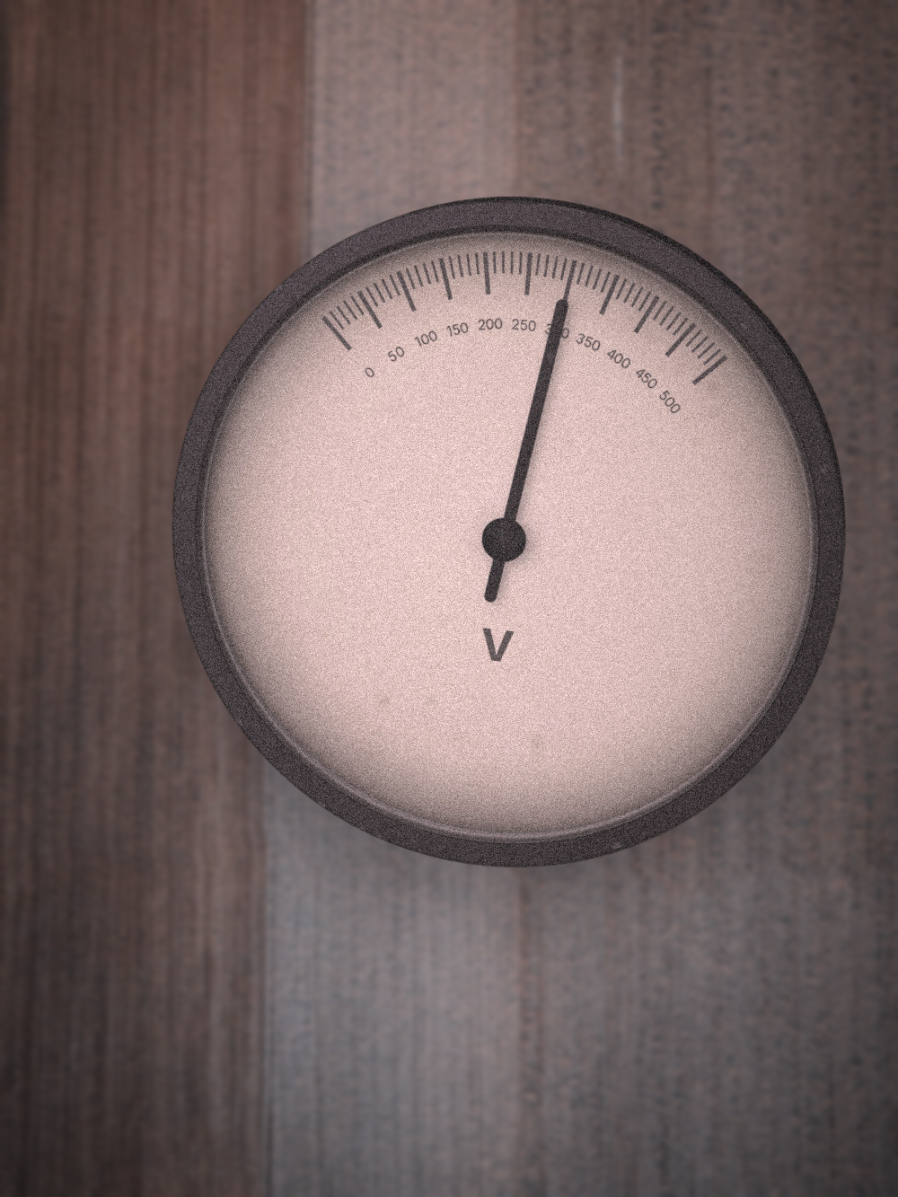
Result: 300; V
